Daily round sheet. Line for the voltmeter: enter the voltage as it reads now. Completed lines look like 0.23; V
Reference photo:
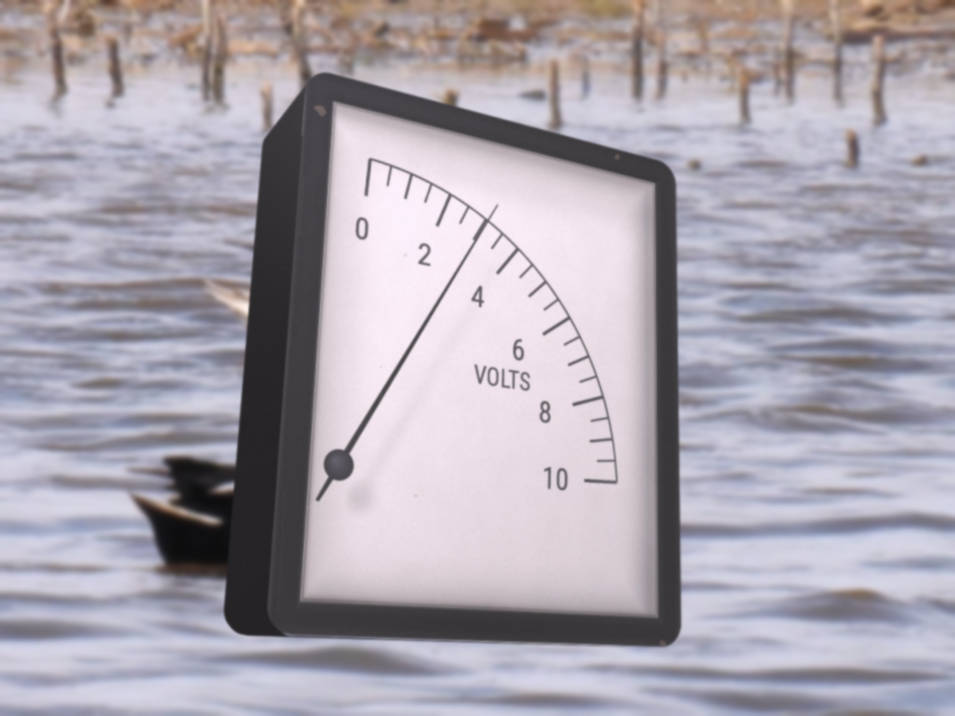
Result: 3; V
